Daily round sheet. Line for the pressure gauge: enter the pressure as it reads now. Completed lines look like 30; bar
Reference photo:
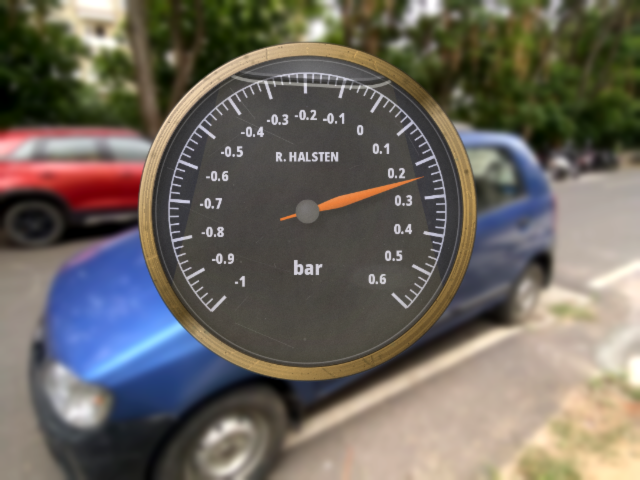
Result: 0.24; bar
